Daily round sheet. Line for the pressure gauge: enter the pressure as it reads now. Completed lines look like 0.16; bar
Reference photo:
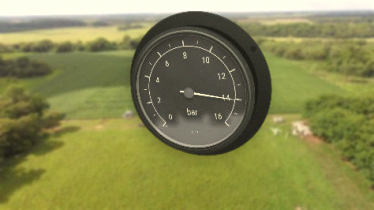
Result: 14; bar
